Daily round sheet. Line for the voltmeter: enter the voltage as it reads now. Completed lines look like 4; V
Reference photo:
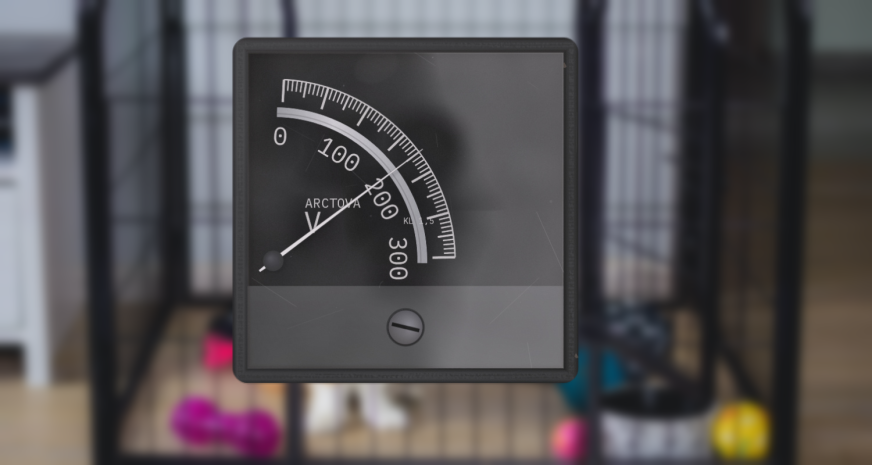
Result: 175; V
